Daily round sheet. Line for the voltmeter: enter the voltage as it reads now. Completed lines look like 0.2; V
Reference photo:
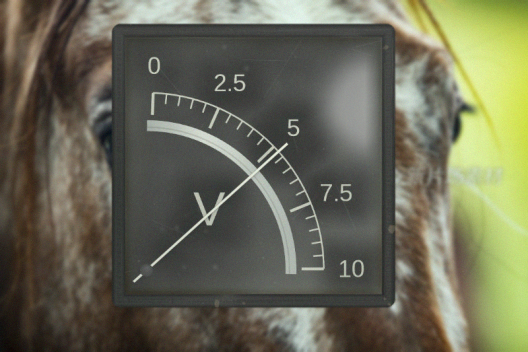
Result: 5.25; V
